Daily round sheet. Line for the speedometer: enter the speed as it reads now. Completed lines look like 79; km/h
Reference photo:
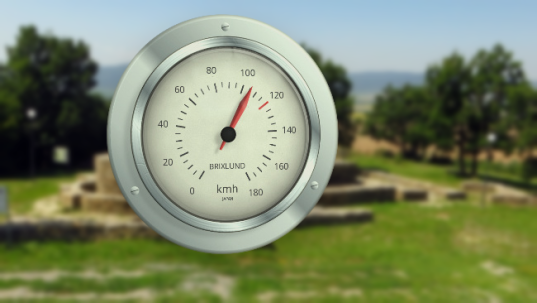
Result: 105; km/h
